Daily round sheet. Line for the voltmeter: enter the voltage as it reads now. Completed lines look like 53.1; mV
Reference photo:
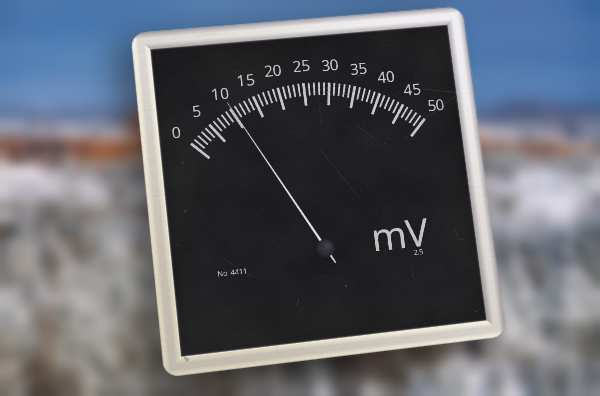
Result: 10; mV
